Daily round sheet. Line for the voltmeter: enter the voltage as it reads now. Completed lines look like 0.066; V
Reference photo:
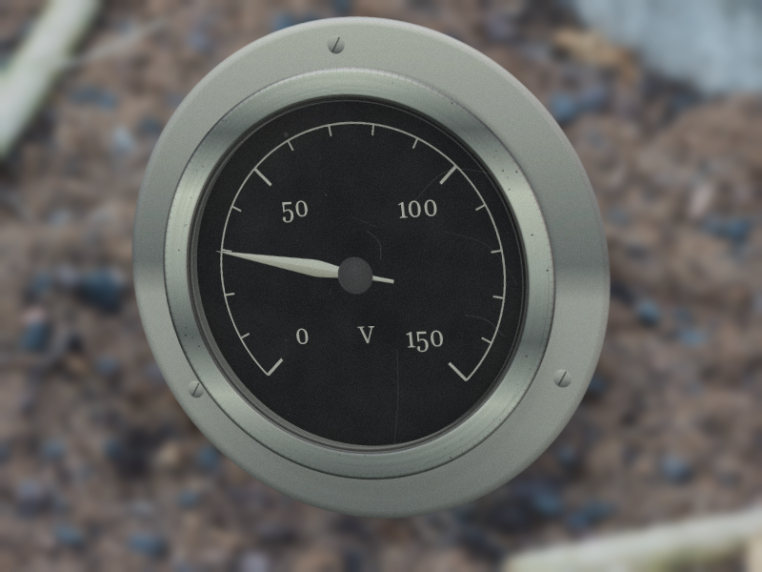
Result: 30; V
